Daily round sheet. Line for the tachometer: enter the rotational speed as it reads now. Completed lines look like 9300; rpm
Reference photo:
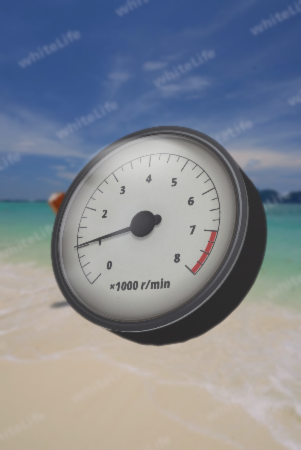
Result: 1000; rpm
